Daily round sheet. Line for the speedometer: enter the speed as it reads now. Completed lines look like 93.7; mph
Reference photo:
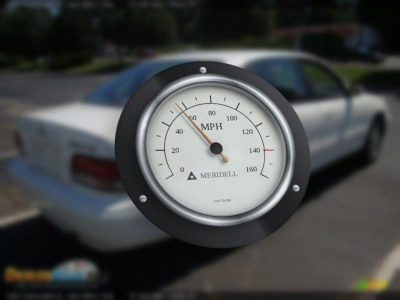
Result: 55; mph
